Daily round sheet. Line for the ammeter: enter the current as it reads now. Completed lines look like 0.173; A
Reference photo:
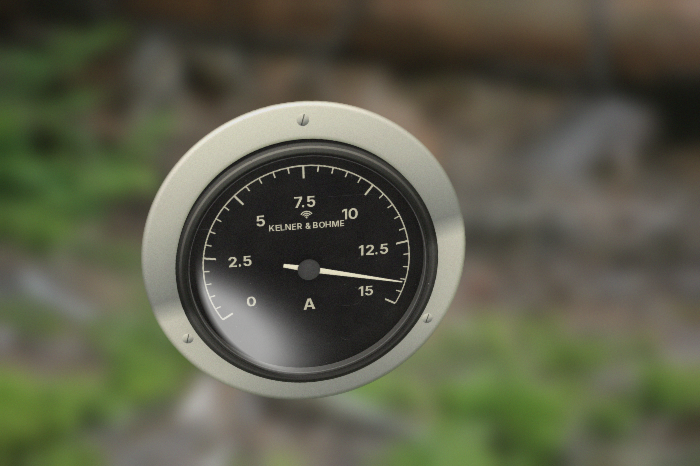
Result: 14; A
